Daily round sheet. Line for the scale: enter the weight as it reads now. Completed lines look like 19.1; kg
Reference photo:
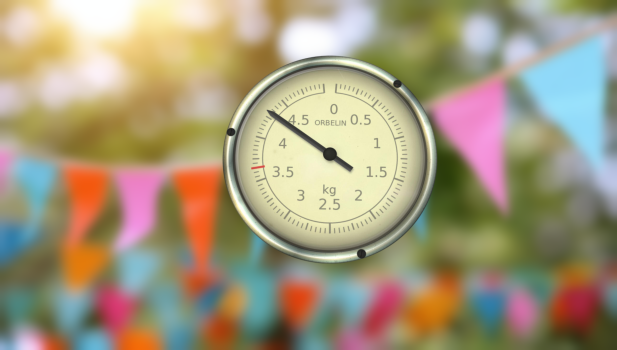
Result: 4.3; kg
